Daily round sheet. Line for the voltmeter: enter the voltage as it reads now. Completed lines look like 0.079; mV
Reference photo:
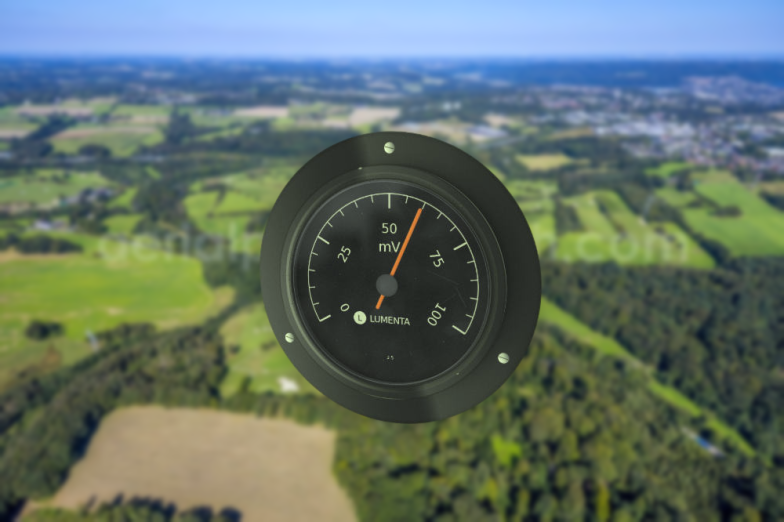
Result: 60; mV
